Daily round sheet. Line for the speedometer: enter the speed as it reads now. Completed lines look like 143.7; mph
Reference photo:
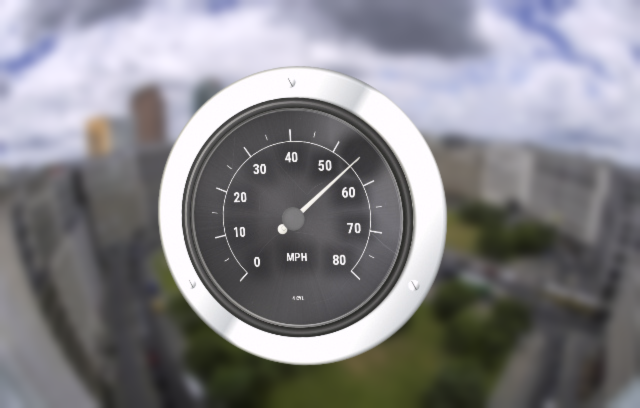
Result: 55; mph
